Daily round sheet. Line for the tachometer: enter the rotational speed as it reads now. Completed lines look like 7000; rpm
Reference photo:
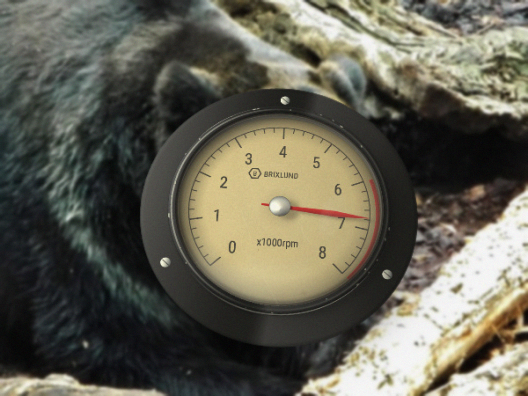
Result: 6800; rpm
